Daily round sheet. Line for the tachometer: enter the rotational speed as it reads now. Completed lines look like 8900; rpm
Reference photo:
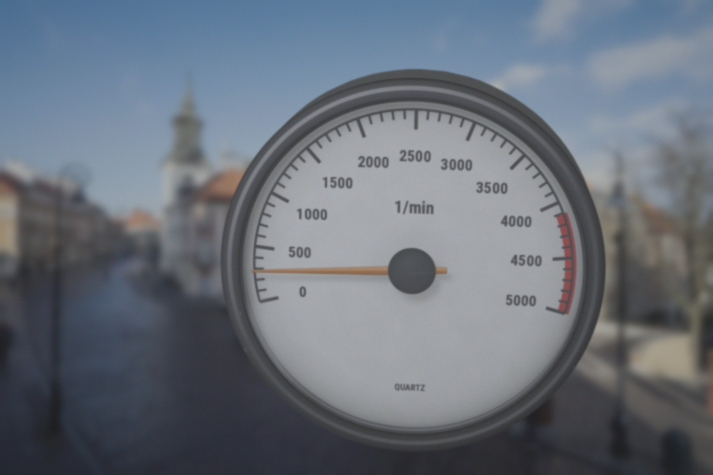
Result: 300; rpm
